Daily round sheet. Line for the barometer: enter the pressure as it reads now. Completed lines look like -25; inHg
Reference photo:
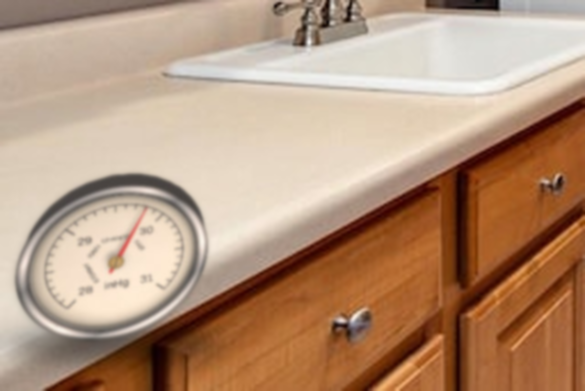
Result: 29.8; inHg
